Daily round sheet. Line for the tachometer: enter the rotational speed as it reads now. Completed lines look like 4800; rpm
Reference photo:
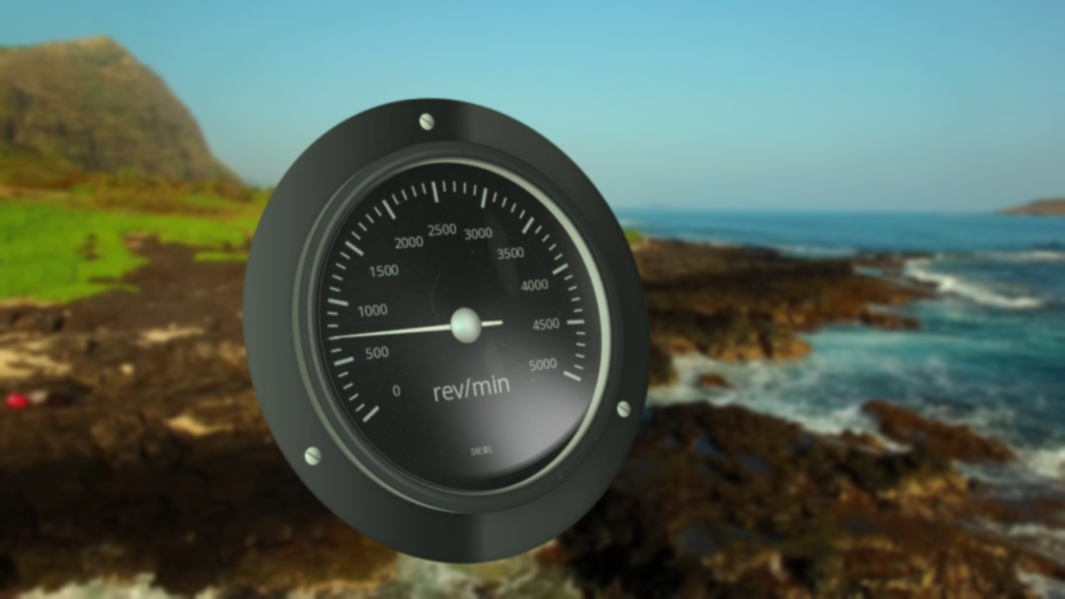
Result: 700; rpm
